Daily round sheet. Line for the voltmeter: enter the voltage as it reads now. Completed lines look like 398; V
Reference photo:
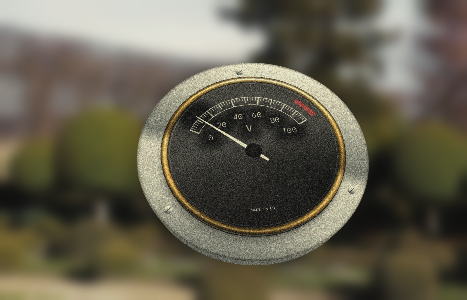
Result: 10; V
